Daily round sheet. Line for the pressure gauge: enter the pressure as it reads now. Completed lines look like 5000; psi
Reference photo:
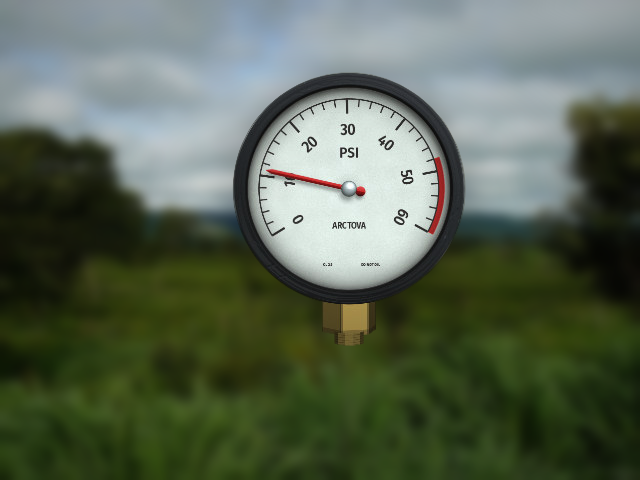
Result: 11; psi
